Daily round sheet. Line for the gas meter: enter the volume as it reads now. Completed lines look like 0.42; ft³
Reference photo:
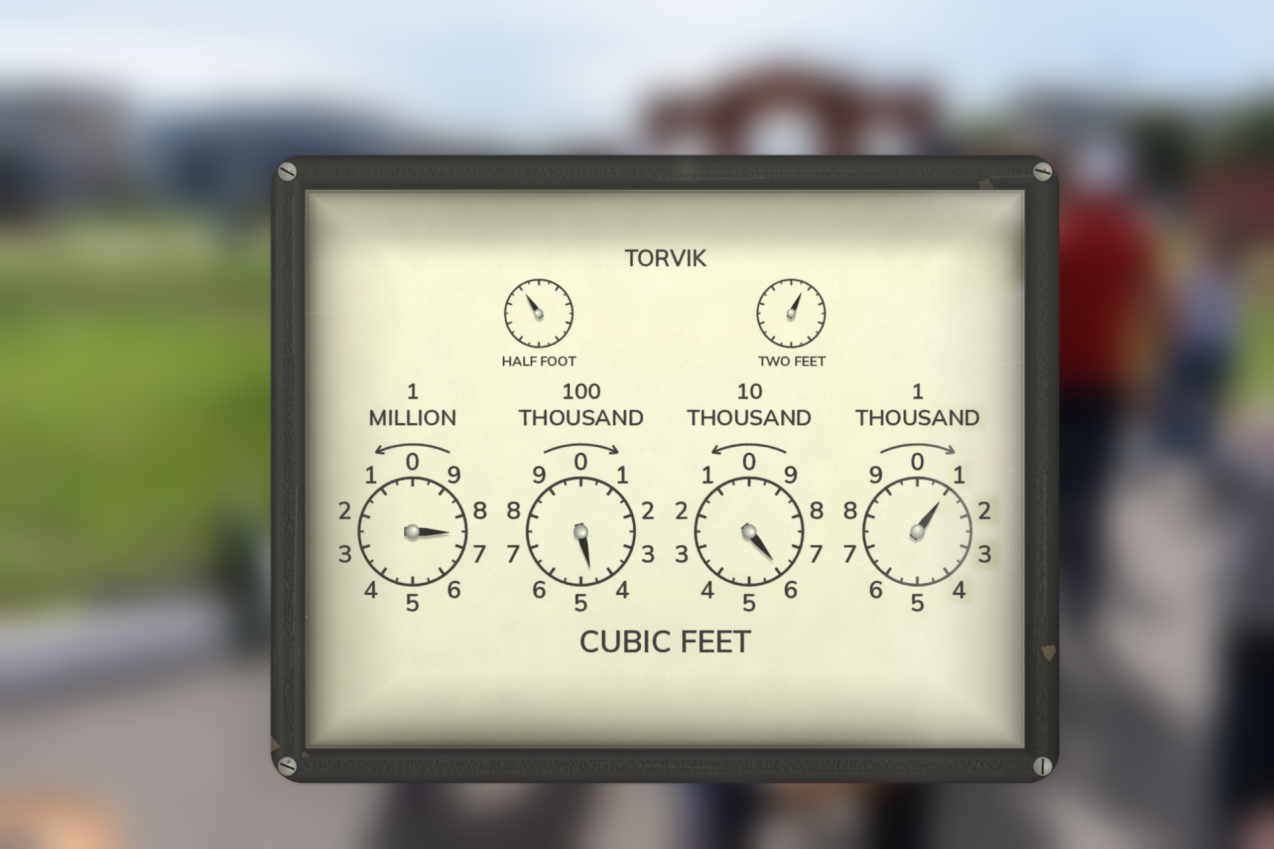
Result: 746100; ft³
